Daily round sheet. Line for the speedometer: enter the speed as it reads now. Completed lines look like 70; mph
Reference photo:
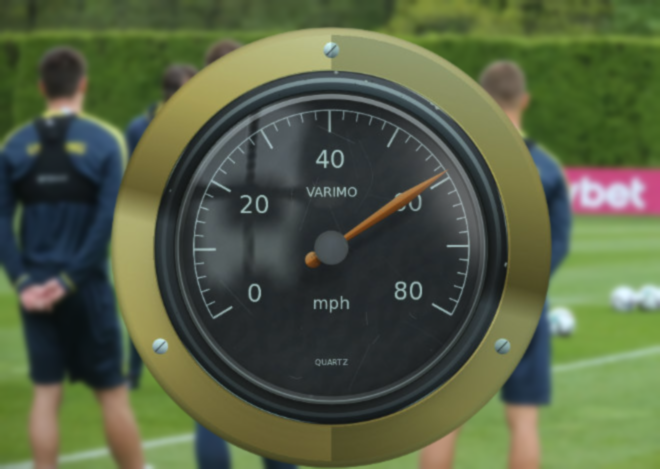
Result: 59; mph
